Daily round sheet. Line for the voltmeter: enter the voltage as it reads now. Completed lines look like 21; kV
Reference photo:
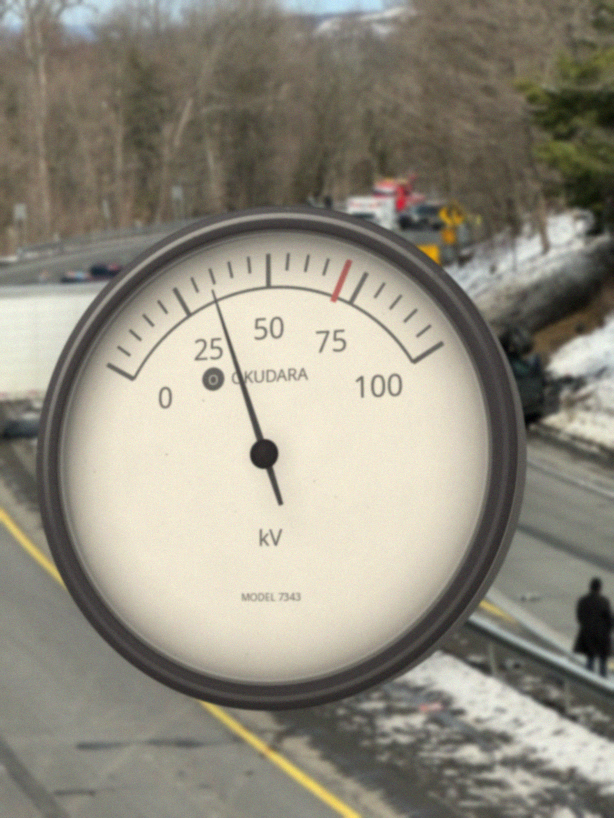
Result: 35; kV
